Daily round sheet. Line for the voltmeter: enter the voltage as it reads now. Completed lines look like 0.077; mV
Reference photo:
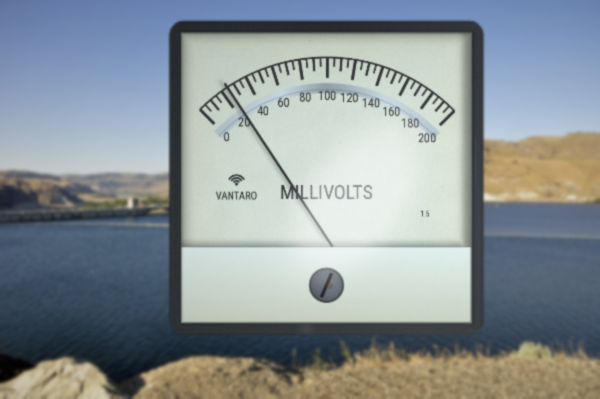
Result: 25; mV
